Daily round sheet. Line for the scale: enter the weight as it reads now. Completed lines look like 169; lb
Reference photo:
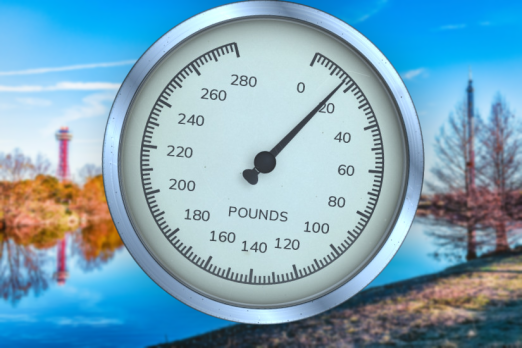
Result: 16; lb
